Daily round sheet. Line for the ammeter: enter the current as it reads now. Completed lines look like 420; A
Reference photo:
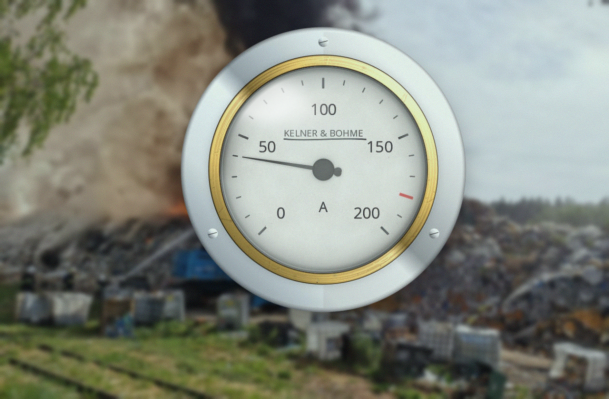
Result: 40; A
